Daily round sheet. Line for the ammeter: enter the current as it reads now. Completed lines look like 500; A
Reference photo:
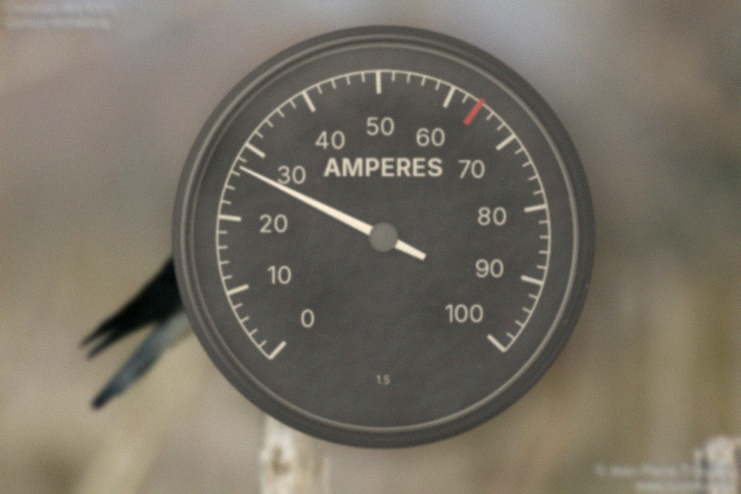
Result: 27; A
